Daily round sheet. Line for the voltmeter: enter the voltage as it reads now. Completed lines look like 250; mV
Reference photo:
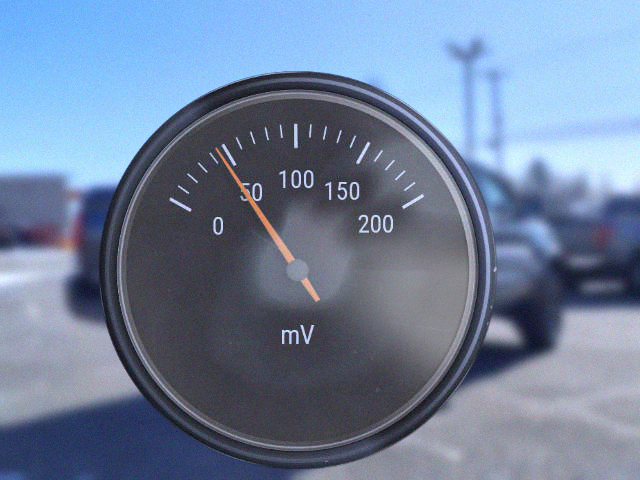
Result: 45; mV
